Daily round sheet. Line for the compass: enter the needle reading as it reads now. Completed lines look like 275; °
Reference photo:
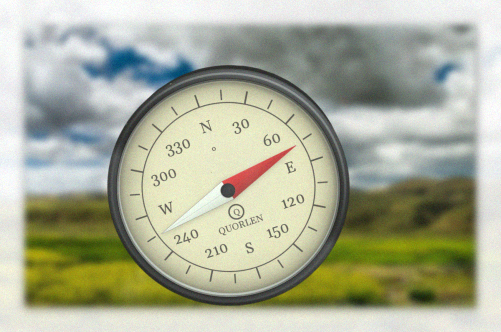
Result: 75; °
